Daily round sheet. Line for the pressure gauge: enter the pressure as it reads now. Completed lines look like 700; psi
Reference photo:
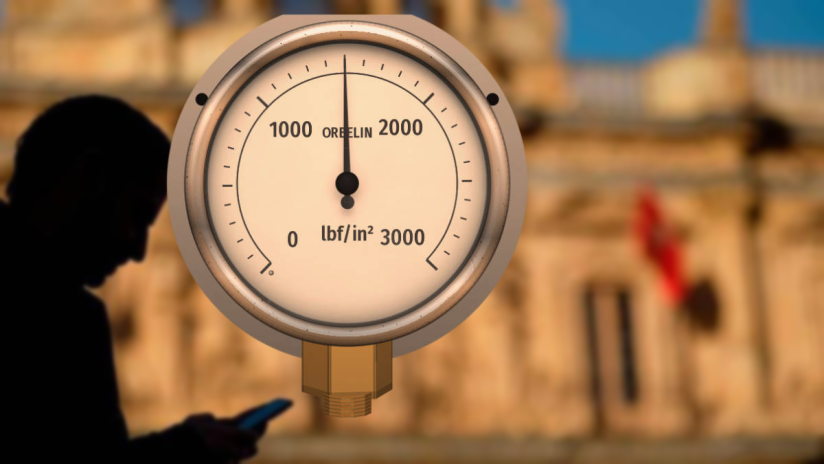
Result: 1500; psi
